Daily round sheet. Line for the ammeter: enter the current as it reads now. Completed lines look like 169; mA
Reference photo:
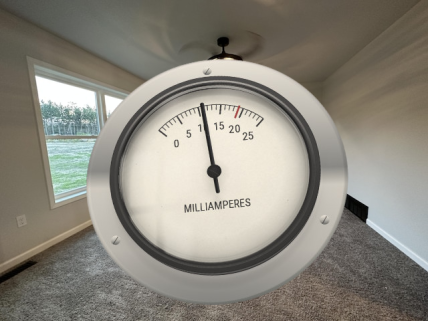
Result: 11; mA
